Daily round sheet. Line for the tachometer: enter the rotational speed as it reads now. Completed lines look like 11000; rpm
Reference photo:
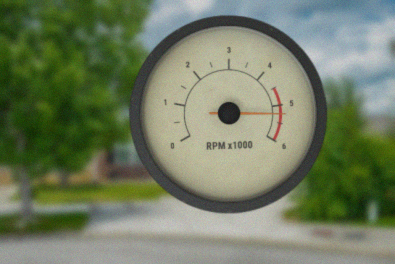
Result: 5250; rpm
